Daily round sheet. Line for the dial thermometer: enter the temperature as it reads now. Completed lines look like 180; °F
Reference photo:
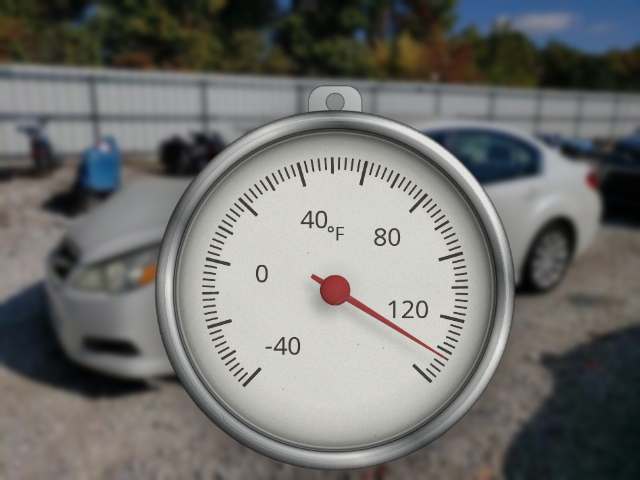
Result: 132; °F
